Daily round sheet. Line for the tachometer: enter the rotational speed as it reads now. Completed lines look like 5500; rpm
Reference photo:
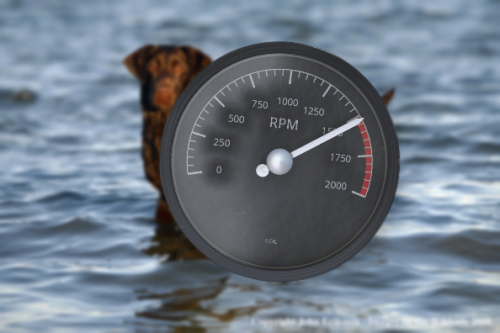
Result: 1525; rpm
